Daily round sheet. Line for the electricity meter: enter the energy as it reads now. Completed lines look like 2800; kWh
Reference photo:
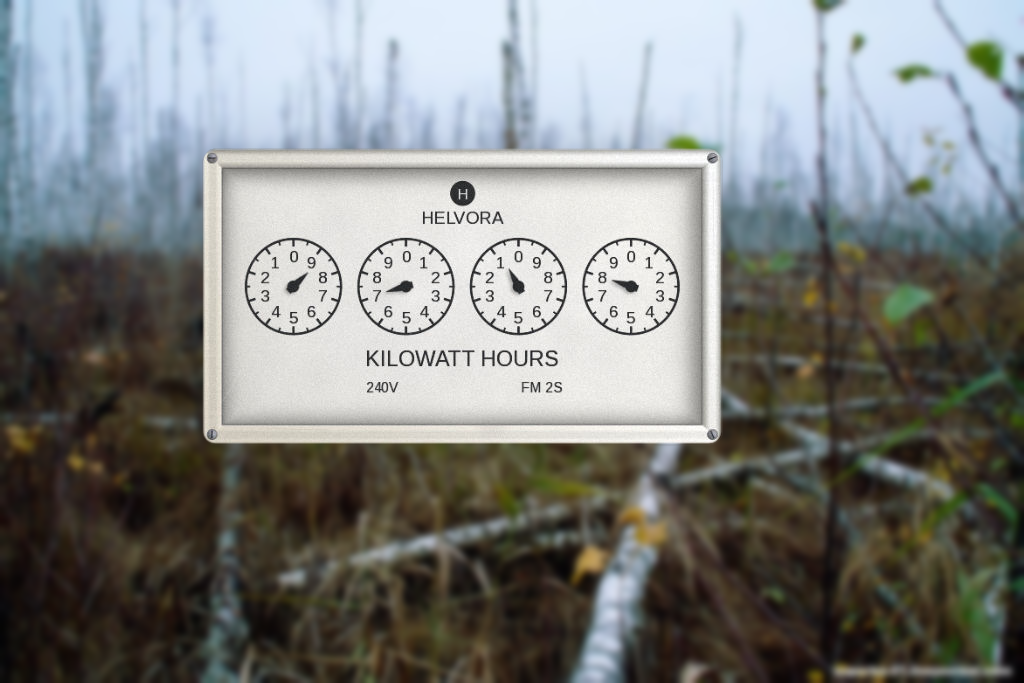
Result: 8708; kWh
